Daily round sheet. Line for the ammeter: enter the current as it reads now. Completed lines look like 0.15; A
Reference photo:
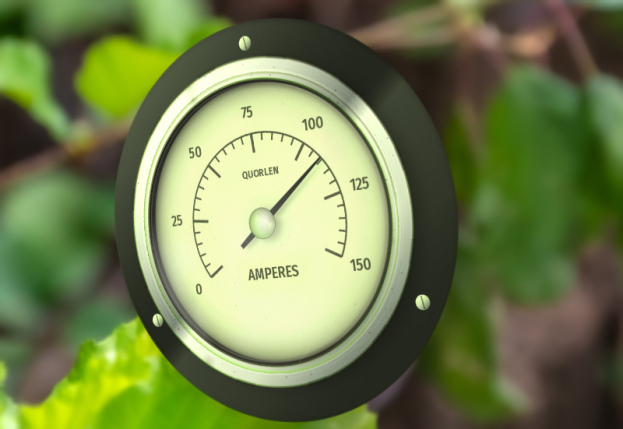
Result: 110; A
